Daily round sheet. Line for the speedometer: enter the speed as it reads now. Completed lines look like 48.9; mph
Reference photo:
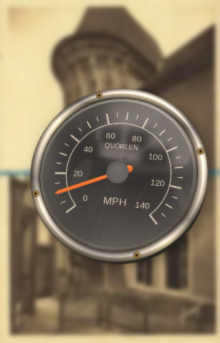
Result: 10; mph
